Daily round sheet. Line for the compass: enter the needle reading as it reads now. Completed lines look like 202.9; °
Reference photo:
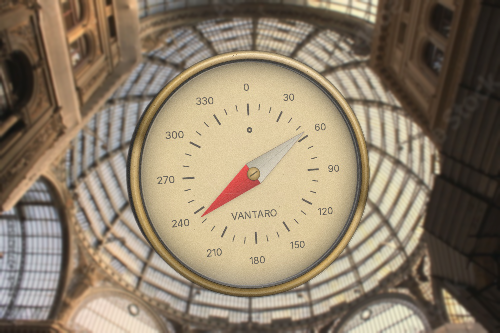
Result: 235; °
